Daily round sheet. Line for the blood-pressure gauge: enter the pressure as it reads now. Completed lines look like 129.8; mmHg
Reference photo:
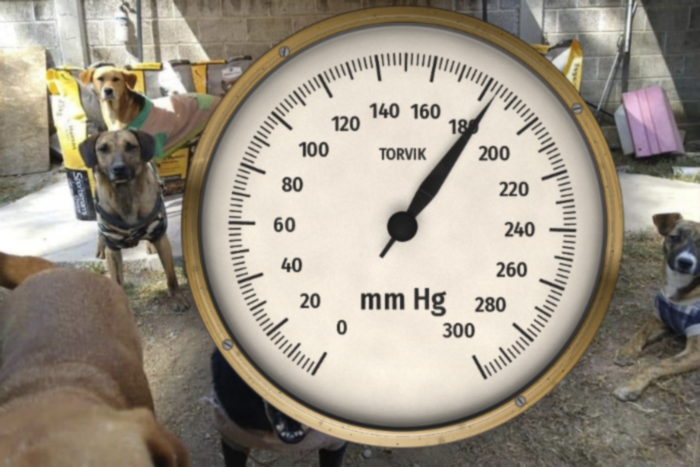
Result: 184; mmHg
